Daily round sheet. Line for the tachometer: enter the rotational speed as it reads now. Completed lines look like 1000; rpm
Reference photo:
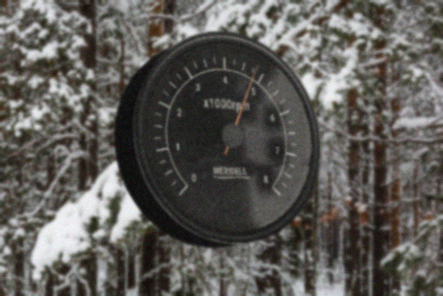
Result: 4750; rpm
